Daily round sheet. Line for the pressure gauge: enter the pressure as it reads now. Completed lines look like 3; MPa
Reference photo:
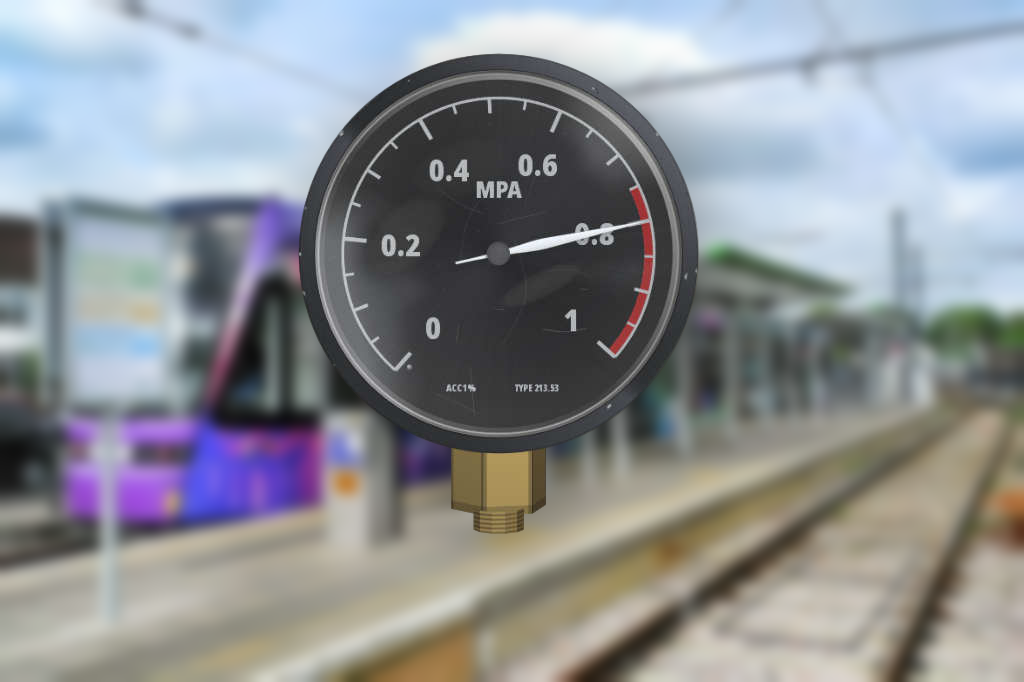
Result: 0.8; MPa
